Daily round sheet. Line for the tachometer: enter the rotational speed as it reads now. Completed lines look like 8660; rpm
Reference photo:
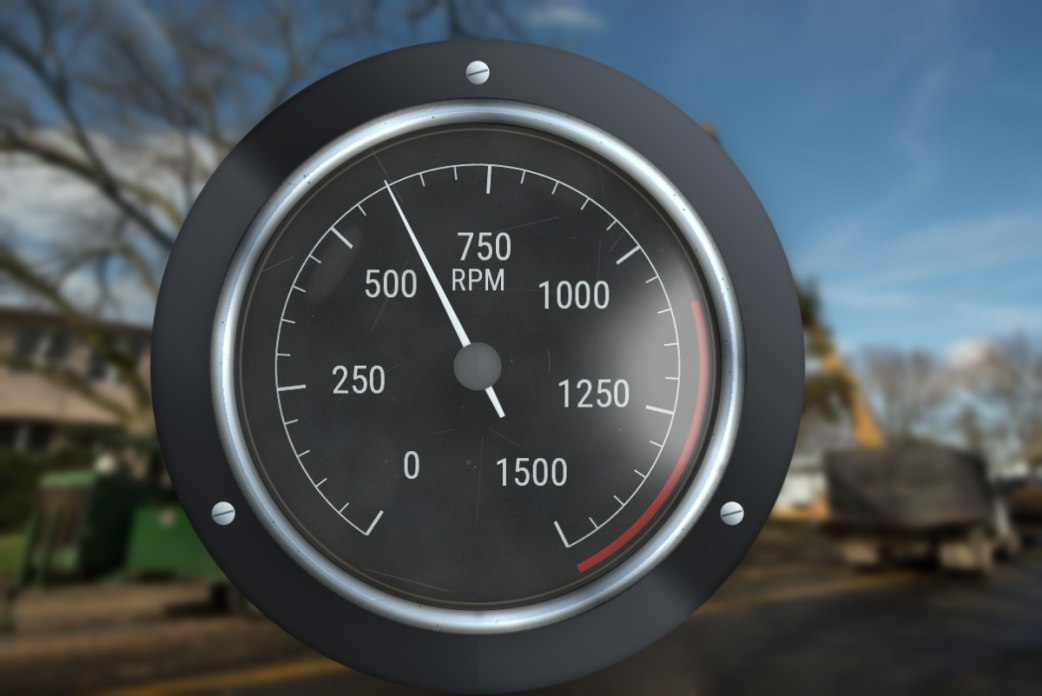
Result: 600; rpm
